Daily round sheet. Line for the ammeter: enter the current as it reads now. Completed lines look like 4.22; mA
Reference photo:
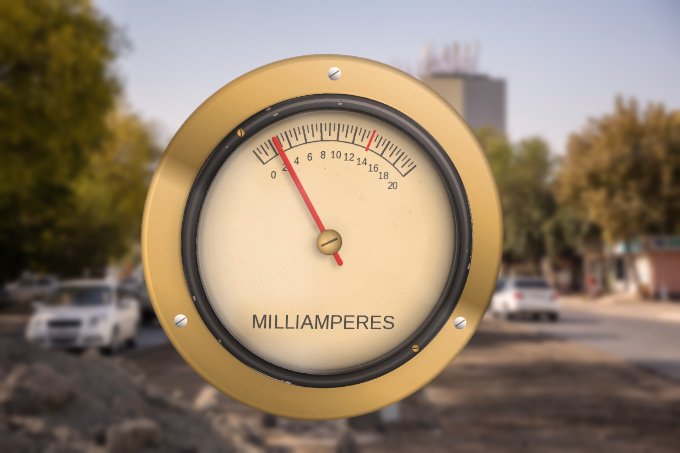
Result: 2.5; mA
